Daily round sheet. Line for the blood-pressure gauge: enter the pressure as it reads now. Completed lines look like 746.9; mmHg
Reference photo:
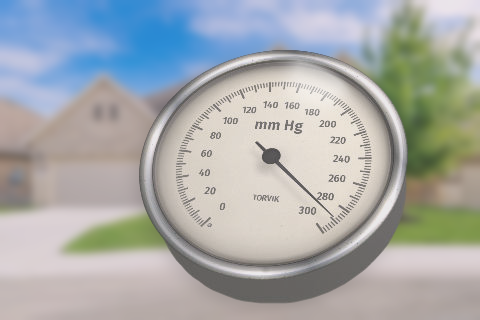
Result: 290; mmHg
